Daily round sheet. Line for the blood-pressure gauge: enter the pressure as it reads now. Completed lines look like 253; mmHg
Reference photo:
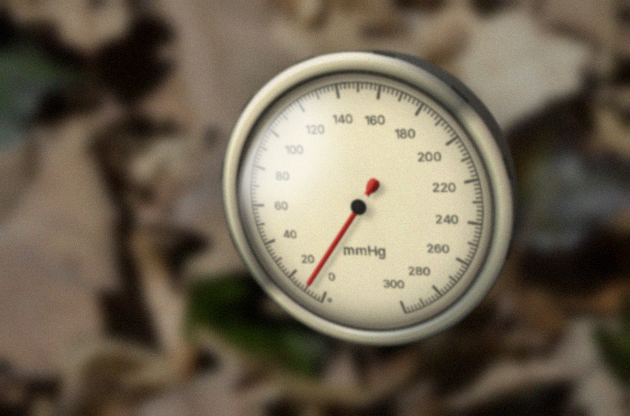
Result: 10; mmHg
